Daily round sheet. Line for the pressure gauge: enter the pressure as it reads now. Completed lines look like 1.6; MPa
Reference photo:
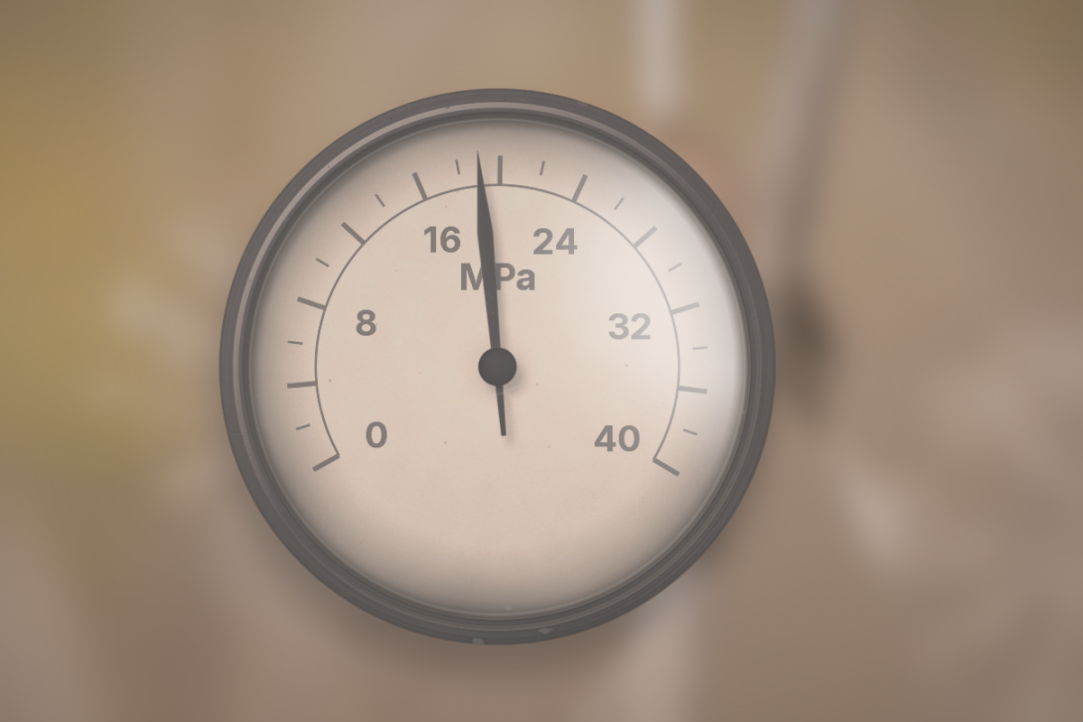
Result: 19; MPa
